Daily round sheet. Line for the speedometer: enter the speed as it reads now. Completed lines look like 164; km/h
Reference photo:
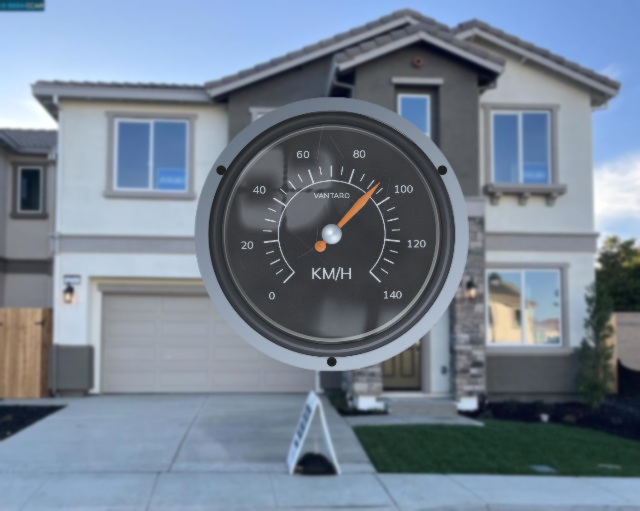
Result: 92.5; km/h
